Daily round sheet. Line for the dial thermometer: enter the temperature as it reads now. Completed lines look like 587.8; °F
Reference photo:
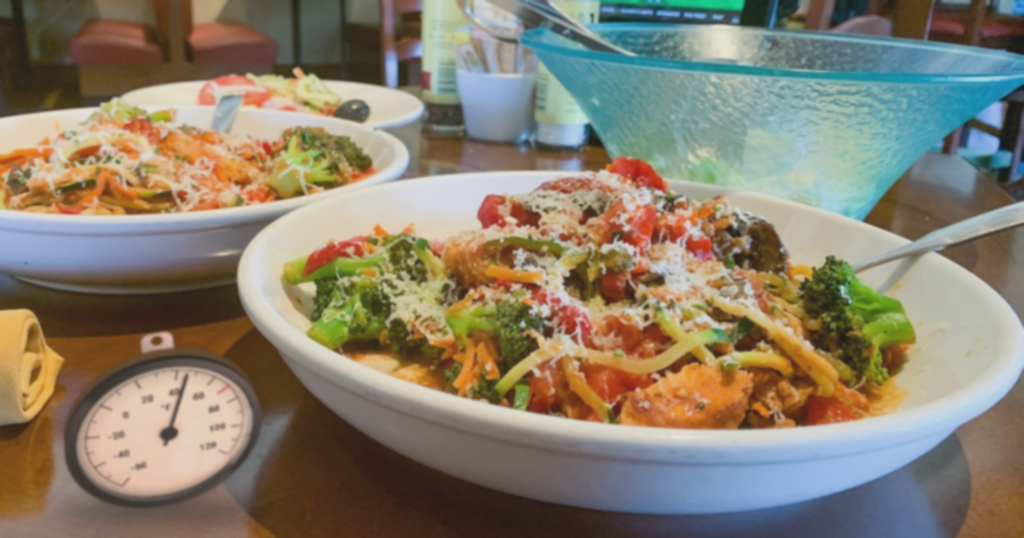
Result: 45; °F
